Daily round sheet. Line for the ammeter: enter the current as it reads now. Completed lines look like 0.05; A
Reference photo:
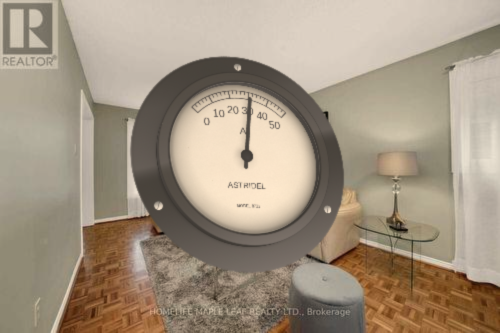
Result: 30; A
